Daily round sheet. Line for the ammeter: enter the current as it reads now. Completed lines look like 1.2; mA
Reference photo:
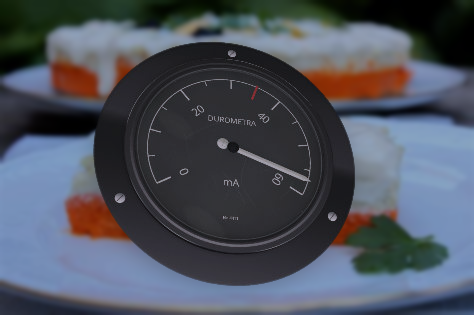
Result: 57.5; mA
